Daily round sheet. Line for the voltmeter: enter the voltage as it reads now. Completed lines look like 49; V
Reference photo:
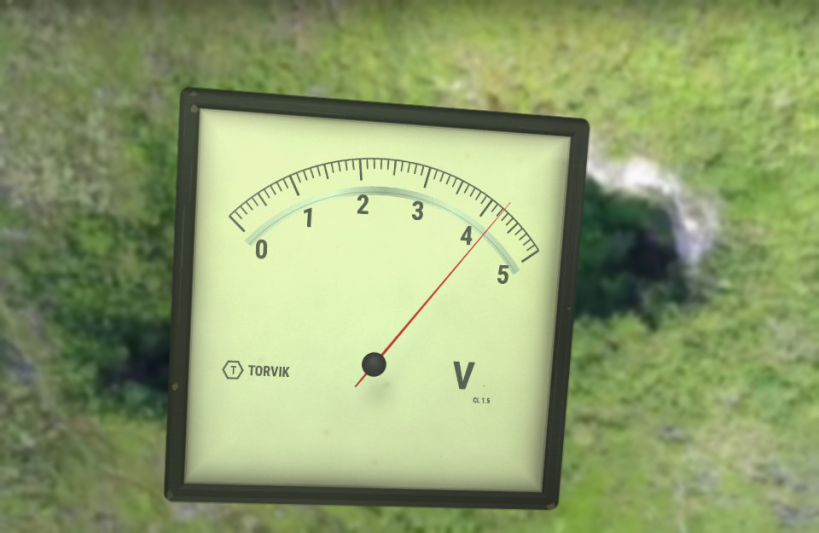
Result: 4.2; V
